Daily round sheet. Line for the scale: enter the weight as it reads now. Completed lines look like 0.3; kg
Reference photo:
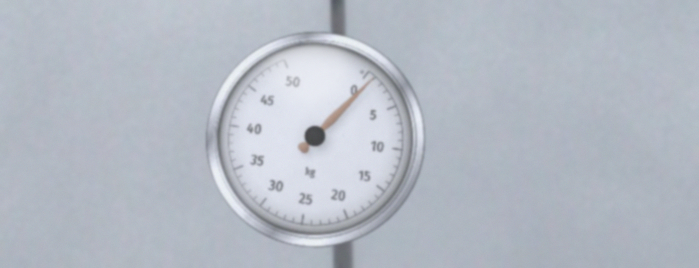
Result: 1; kg
